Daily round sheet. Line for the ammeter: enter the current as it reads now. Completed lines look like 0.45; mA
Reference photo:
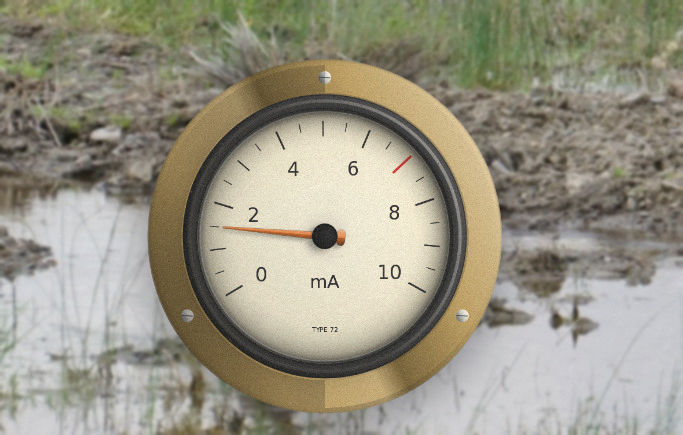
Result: 1.5; mA
